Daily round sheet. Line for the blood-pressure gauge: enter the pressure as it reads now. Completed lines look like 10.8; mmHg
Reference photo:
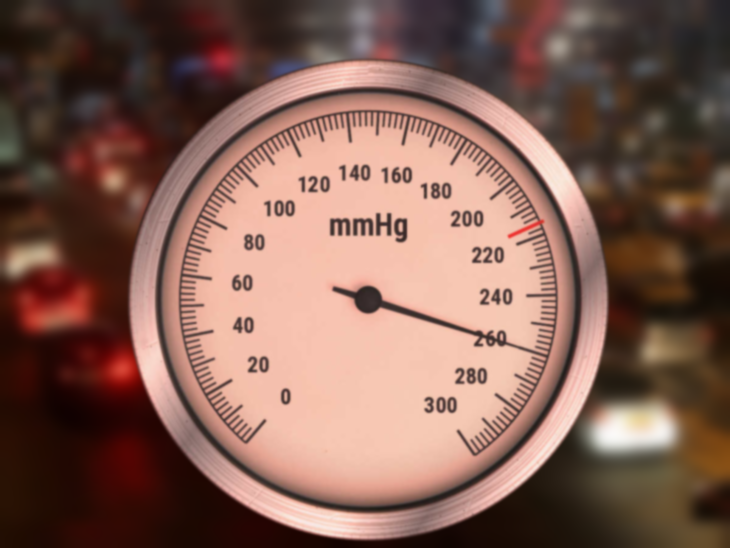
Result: 260; mmHg
